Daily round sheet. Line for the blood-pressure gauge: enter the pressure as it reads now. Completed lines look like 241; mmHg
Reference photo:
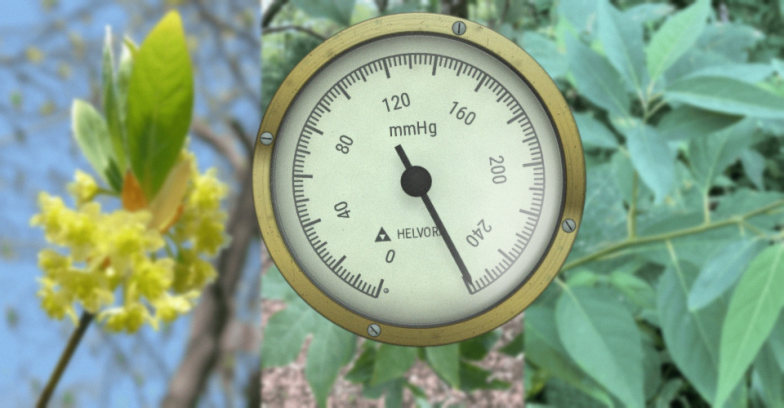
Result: 258; mmHg
